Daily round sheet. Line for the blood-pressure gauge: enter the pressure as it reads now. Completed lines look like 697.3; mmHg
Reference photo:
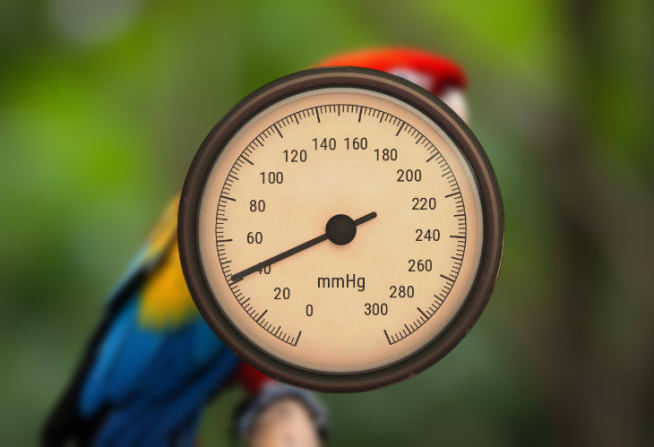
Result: 42; mmHg
